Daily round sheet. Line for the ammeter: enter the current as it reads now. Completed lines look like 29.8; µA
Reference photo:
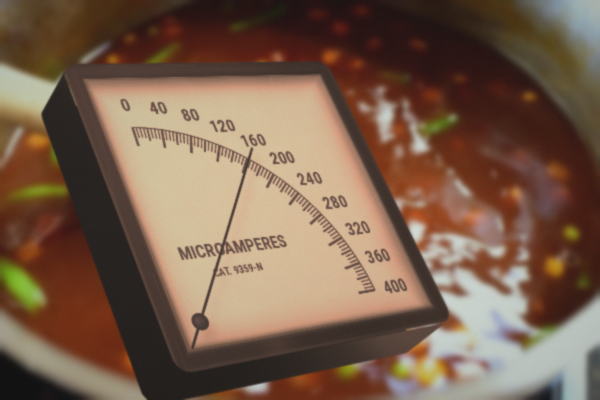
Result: 160; µA
